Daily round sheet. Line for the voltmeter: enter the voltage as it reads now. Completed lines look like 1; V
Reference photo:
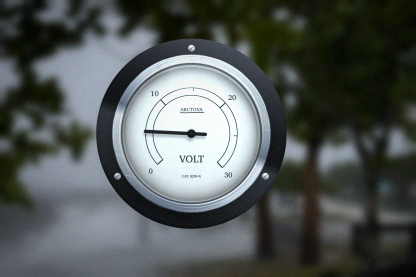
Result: 5; V
